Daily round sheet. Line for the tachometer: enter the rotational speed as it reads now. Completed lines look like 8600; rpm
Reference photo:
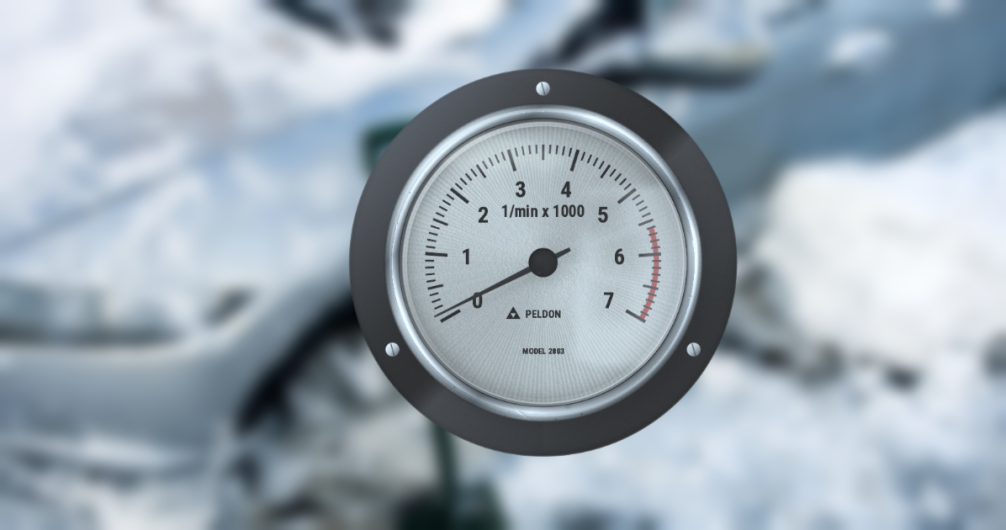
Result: 100; rpm
